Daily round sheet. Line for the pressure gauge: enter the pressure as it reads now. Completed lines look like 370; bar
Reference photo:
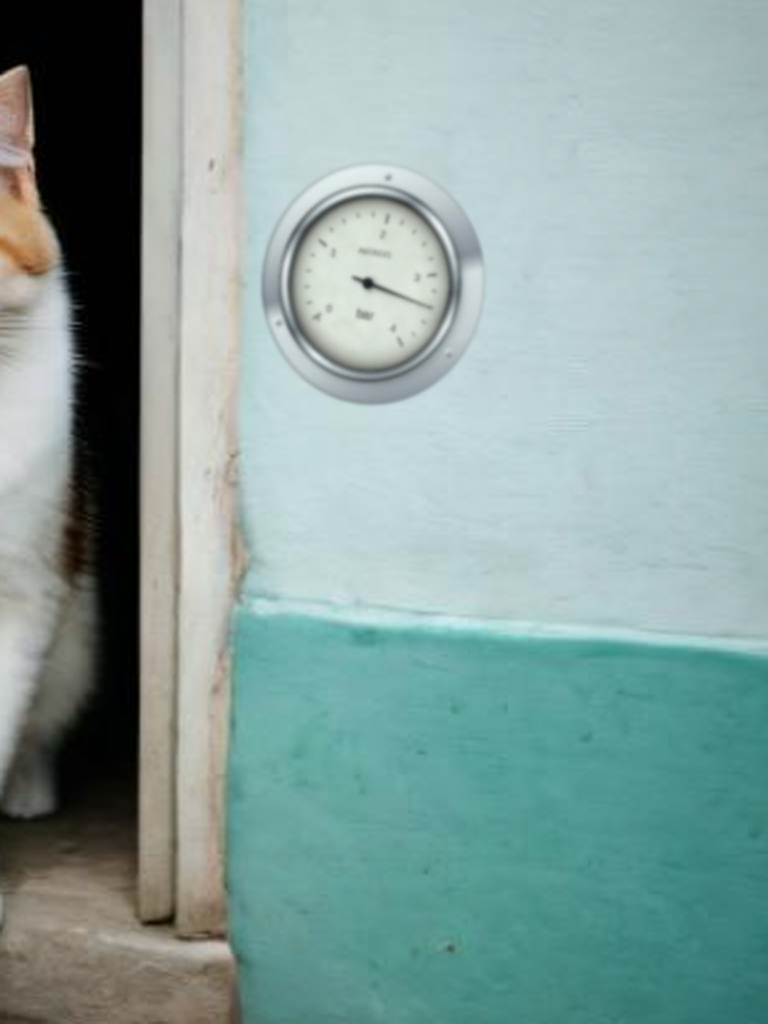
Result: 3.4; bar
